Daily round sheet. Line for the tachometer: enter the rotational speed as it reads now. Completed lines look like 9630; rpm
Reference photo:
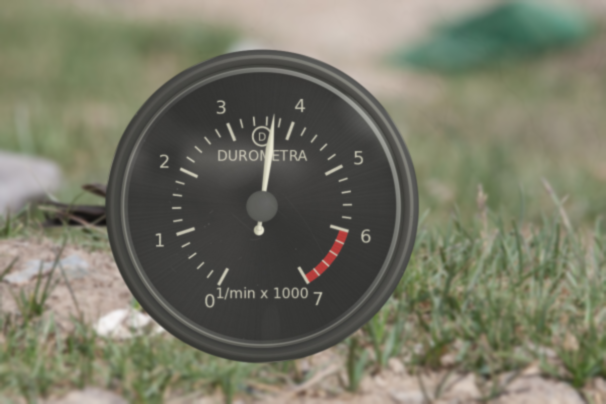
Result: 3700; rpm
